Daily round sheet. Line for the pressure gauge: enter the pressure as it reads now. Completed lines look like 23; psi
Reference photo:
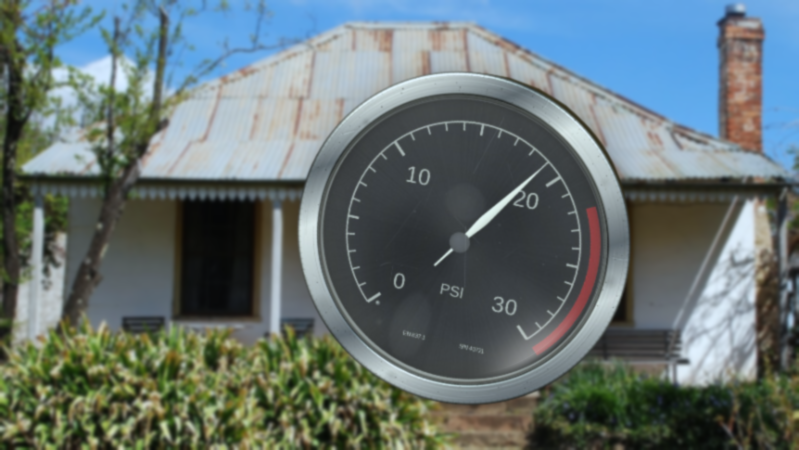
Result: 19; psi
